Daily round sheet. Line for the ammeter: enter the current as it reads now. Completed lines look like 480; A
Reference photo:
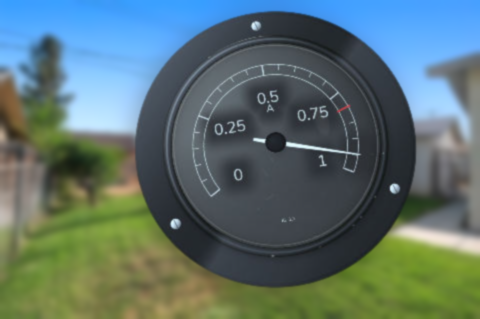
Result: 0.95; A
